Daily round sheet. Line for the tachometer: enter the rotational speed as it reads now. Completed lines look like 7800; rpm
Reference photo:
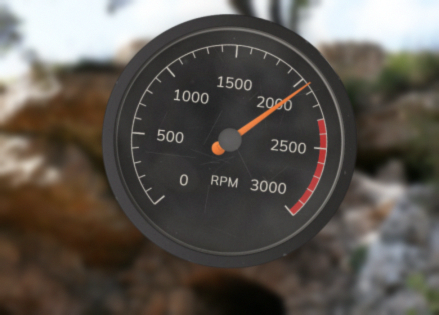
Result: 2050; rpm
